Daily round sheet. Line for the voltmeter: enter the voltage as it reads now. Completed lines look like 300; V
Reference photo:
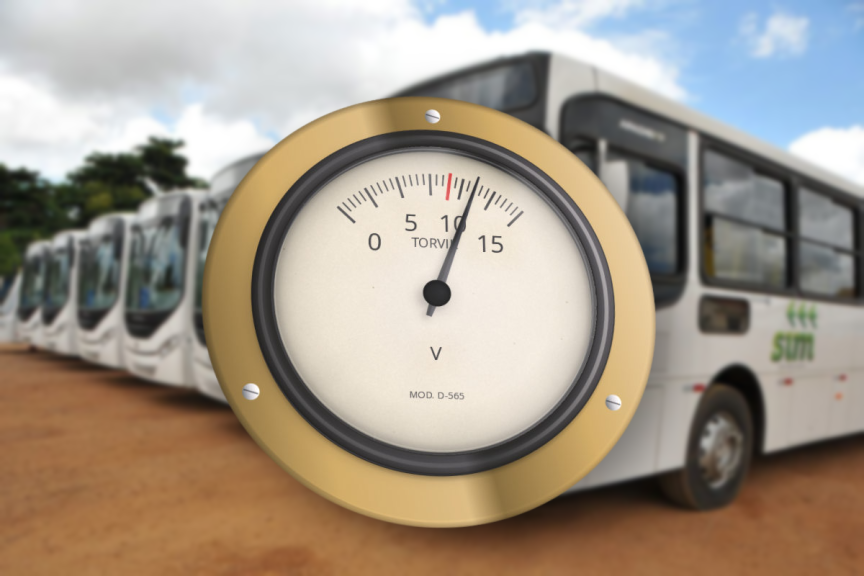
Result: 11; V
